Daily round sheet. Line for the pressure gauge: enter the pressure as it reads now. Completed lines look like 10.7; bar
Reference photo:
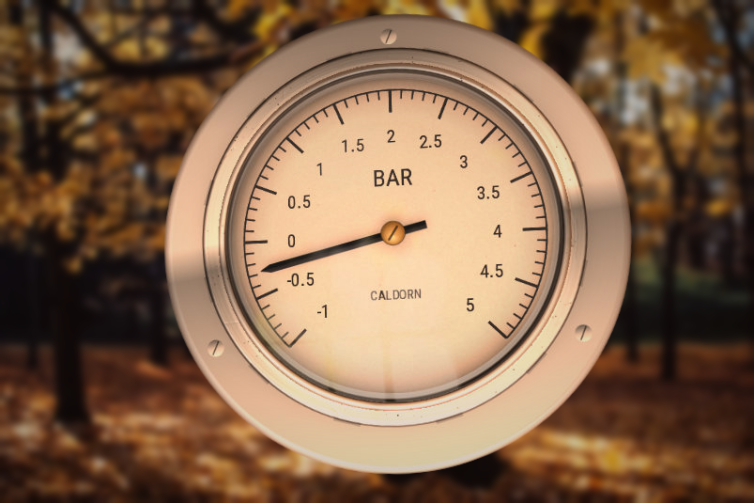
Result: -0.3; bar
